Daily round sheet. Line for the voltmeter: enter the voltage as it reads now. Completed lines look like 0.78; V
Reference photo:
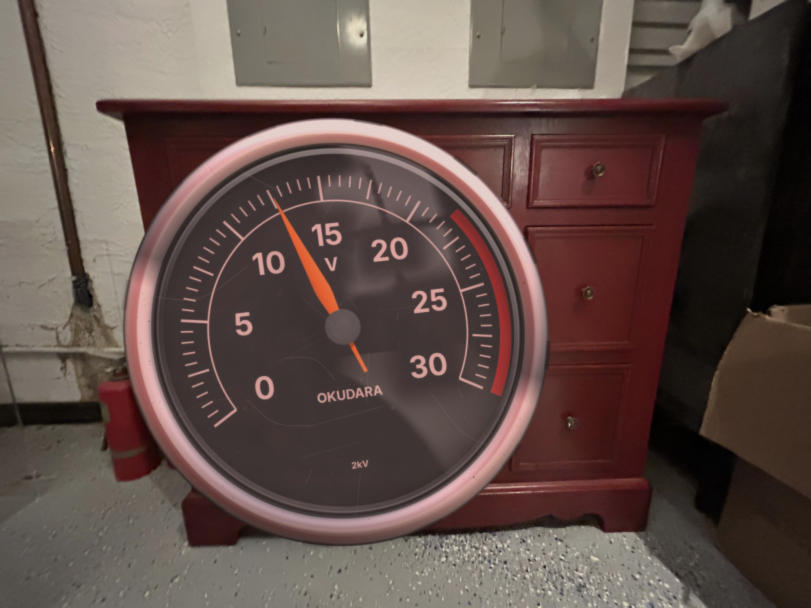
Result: 12.5; V
